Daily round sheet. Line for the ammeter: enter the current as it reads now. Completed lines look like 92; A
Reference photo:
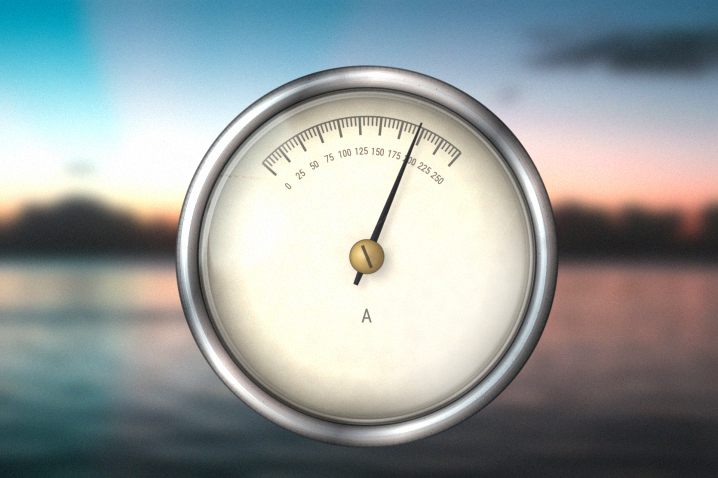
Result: 195; A
